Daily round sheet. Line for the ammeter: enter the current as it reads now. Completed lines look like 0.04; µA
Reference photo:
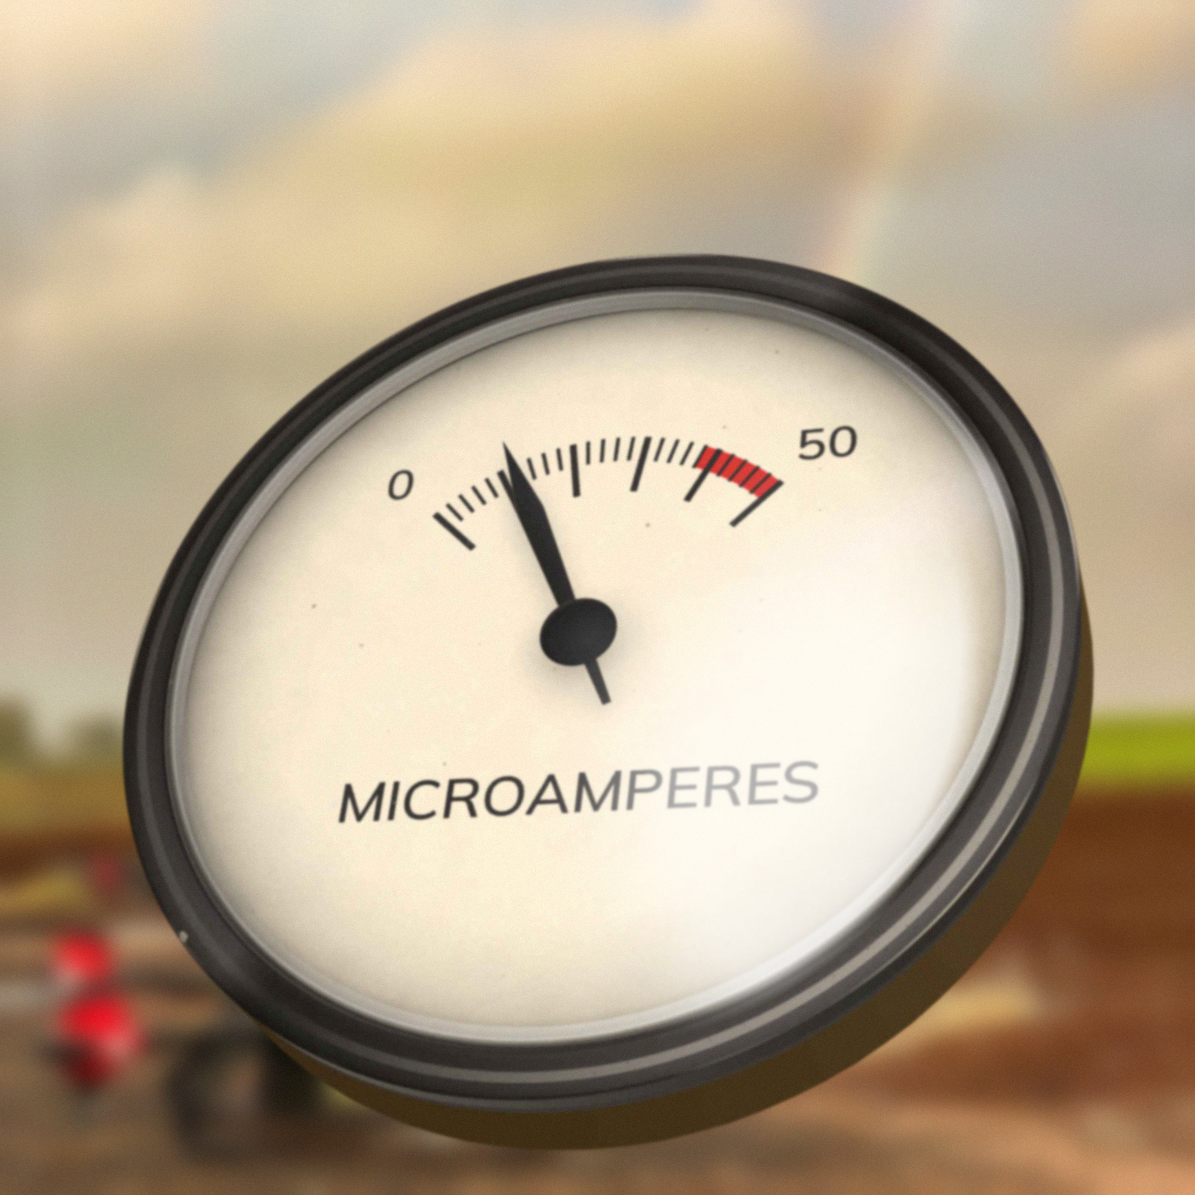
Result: 12; µA
